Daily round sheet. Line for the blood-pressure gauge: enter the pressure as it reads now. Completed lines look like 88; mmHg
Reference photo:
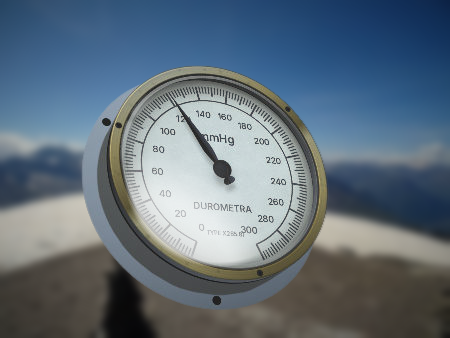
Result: 120; mmHg
